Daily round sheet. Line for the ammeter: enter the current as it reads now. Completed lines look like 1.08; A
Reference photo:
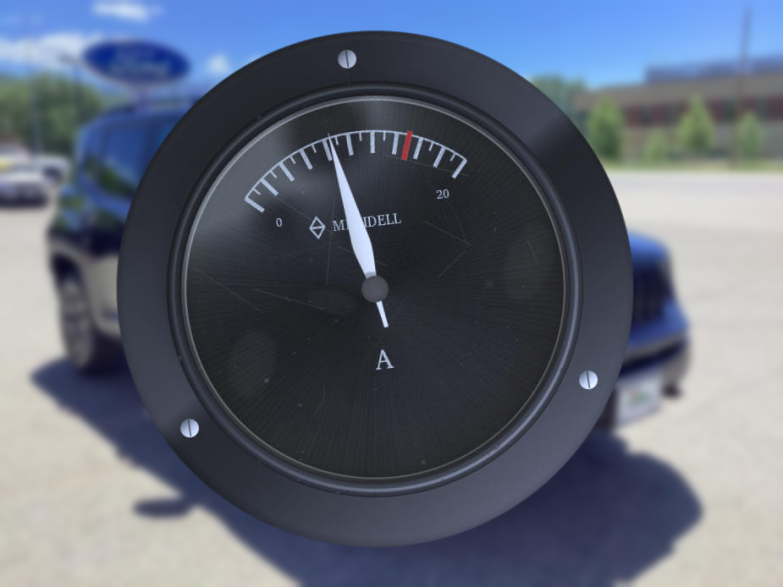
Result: 8.5; A
